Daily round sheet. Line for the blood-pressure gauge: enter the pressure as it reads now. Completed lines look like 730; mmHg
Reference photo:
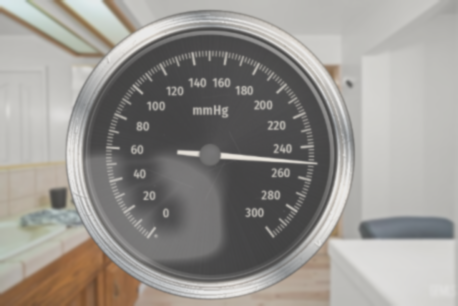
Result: 250; mmHg
